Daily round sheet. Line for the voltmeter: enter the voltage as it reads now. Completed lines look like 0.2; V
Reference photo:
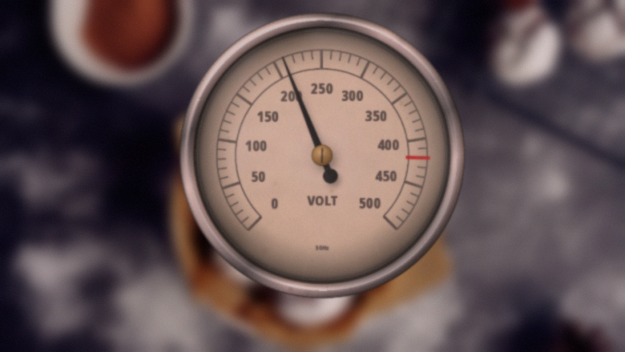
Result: 210; V
